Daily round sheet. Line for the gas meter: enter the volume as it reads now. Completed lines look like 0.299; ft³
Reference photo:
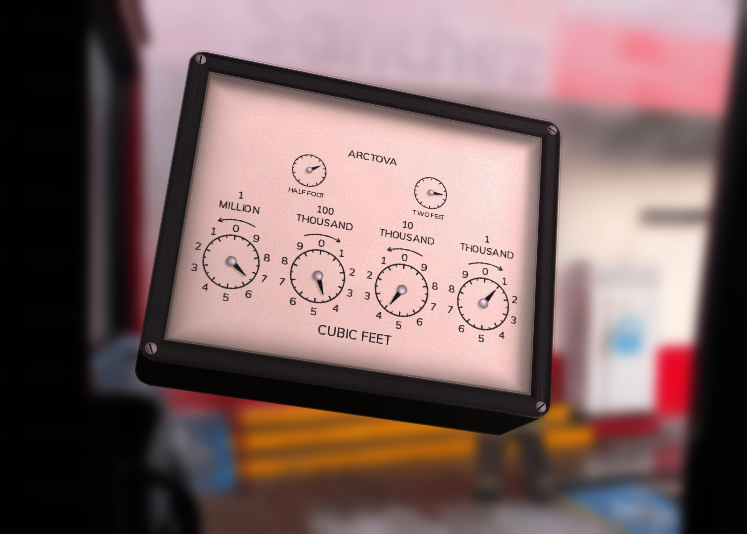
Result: 644100; ft³
